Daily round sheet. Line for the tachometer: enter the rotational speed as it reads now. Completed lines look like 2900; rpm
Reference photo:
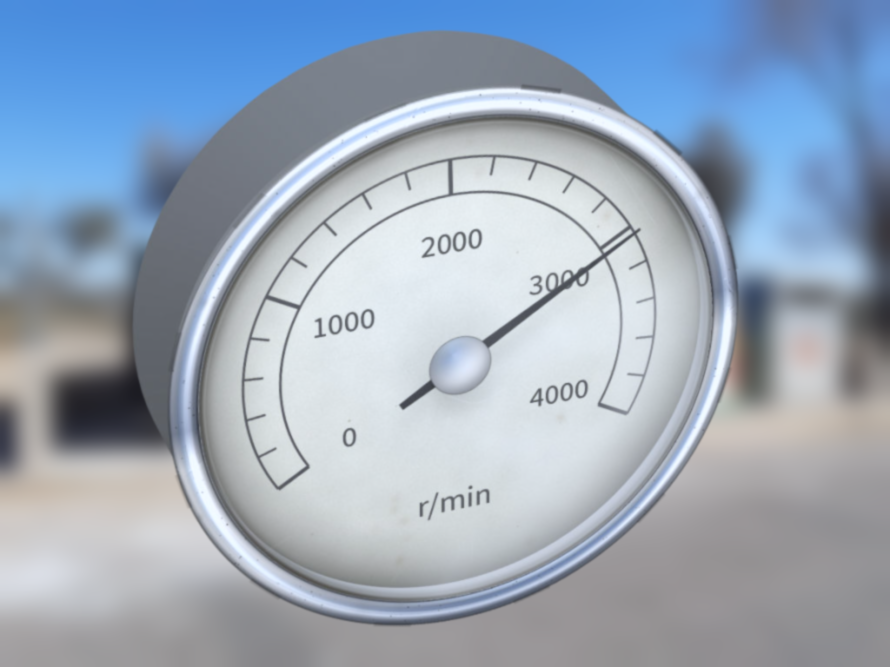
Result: 3000; rpm
